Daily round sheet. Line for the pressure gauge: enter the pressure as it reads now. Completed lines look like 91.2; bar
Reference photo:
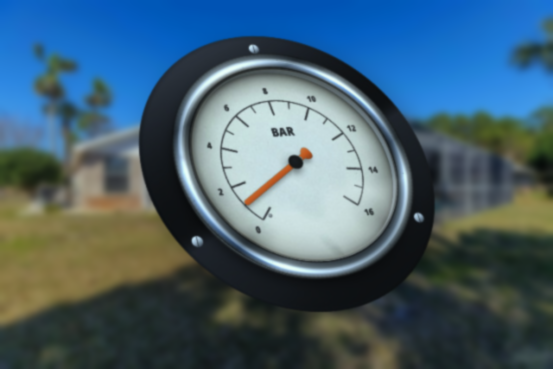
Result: 1; bar
